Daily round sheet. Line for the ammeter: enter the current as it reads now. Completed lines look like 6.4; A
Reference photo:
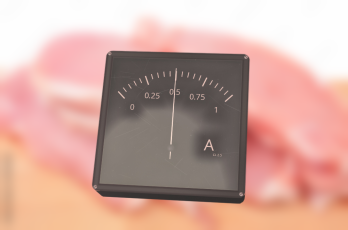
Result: 0.5; A
